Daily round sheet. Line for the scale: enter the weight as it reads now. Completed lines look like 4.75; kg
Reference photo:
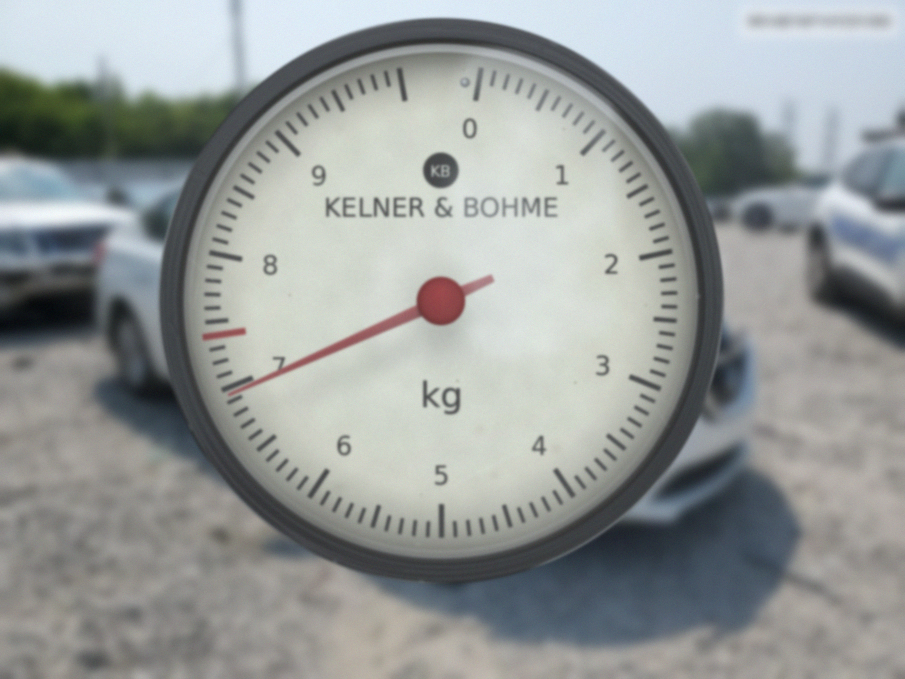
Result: 6.95; kg
